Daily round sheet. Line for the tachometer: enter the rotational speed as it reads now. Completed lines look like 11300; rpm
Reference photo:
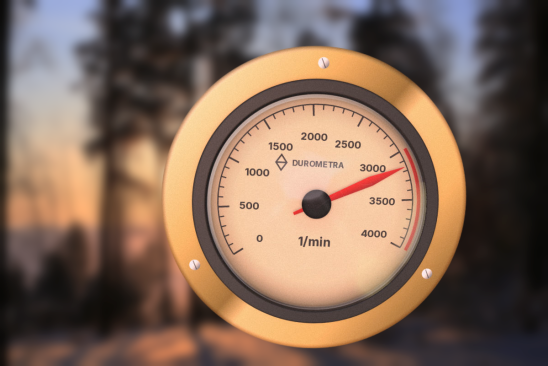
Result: 3150; rpm
